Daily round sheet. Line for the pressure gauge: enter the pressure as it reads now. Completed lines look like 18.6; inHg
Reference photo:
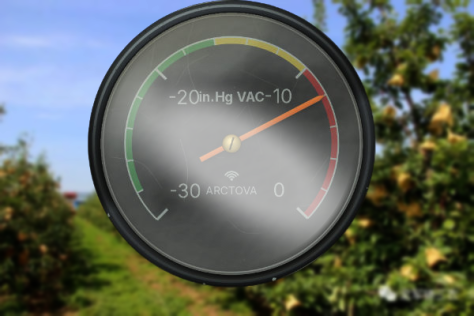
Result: -8; inHg
